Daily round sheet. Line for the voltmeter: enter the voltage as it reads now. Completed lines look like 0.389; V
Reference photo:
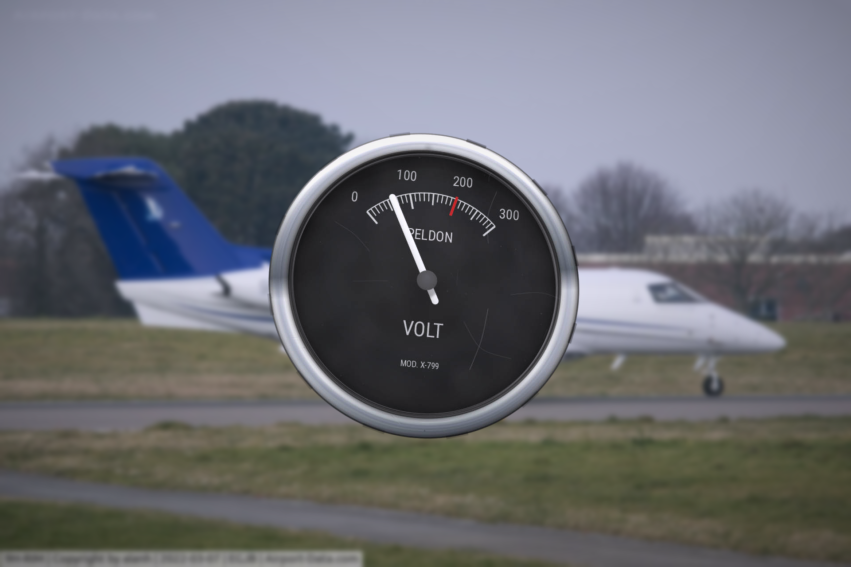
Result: 60; V
